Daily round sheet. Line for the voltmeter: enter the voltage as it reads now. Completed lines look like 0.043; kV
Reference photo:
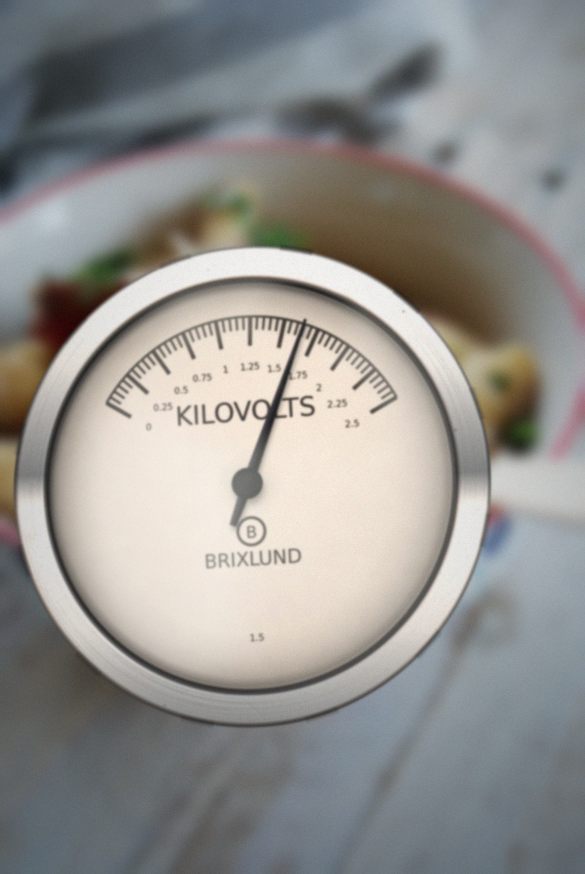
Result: 1.65; kV
